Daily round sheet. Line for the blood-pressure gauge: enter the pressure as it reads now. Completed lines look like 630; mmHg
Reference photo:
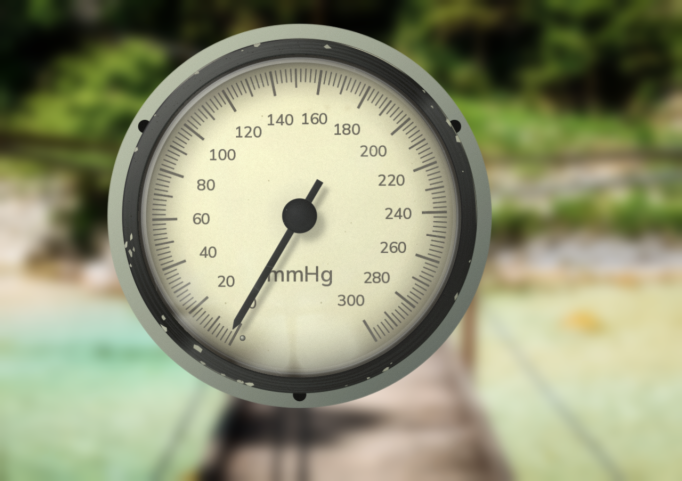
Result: 2; mmHg
